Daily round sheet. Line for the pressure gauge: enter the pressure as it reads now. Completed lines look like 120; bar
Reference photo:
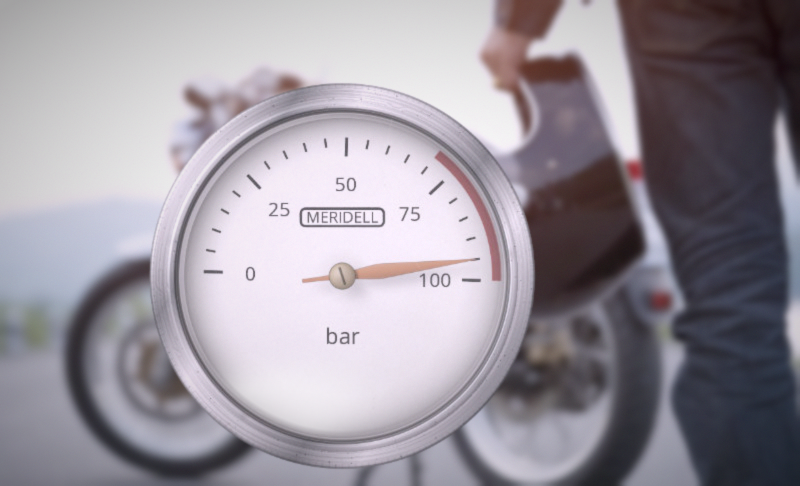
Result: 95; bar
